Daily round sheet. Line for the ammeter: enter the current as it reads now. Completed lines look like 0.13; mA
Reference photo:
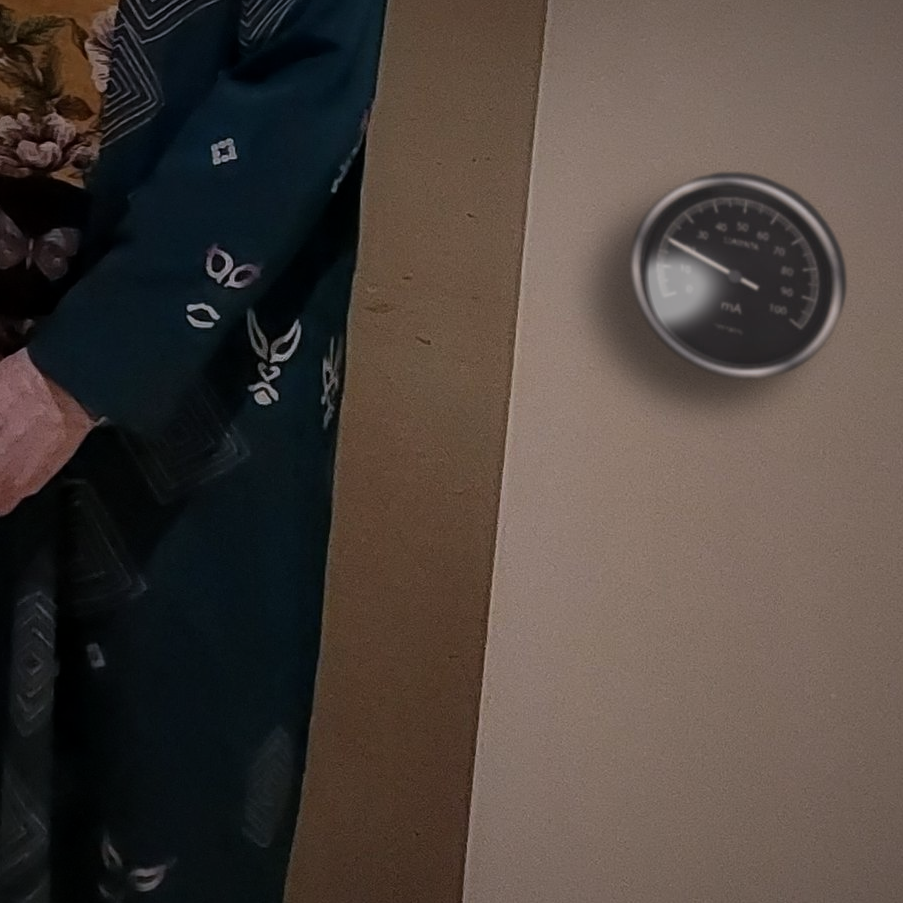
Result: 20; mA
